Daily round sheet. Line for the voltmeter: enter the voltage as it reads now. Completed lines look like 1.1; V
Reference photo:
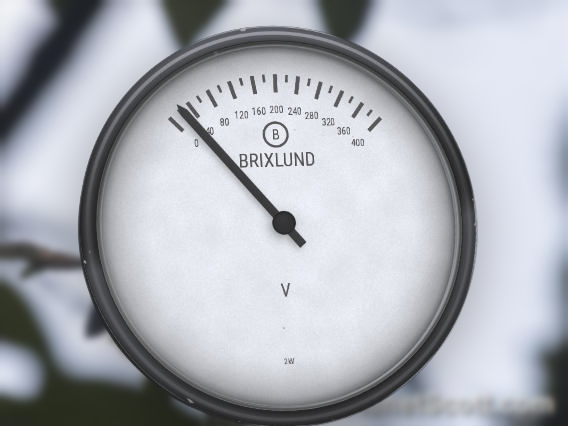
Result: 20; V
